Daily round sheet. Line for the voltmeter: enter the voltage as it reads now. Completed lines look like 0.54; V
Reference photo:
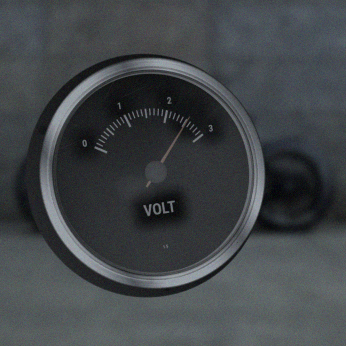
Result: 2.5; V
